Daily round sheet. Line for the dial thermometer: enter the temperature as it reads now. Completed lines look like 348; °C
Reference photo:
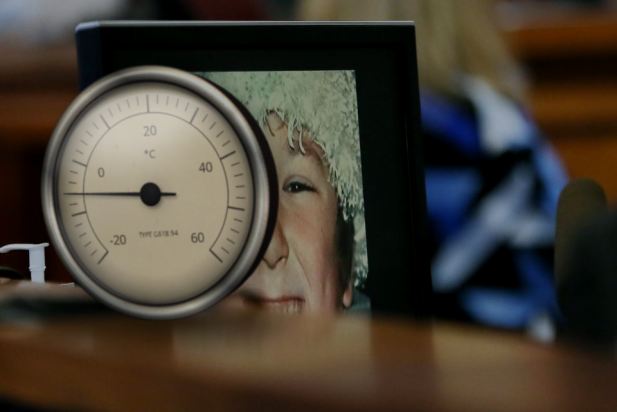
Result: -6; °C
